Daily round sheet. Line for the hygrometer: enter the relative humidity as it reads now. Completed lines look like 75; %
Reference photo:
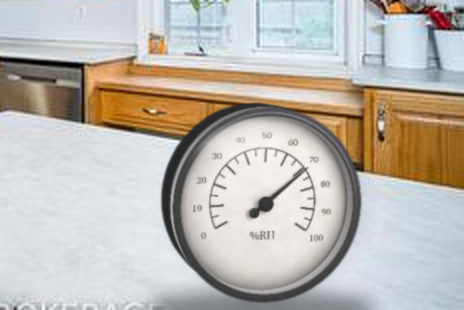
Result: 70; %
